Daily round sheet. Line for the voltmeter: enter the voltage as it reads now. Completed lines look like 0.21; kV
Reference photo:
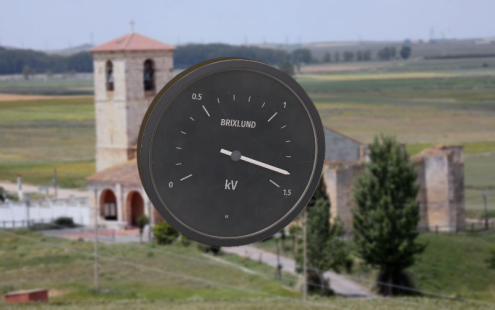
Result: 1.4; kV
